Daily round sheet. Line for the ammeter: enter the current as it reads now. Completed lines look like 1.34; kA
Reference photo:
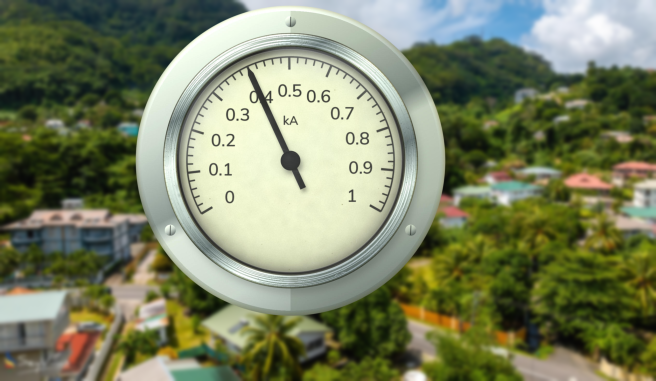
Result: 0.4; kA
